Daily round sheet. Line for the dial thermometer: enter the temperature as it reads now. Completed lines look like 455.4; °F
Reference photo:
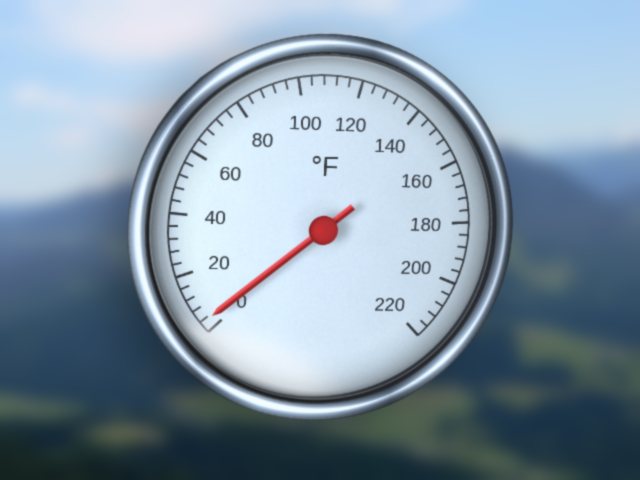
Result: 4; °F
